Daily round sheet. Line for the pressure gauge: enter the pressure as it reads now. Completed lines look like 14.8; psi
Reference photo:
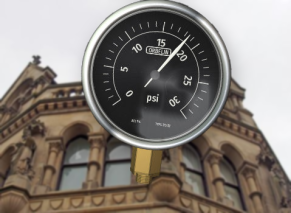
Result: 18.5; psi
